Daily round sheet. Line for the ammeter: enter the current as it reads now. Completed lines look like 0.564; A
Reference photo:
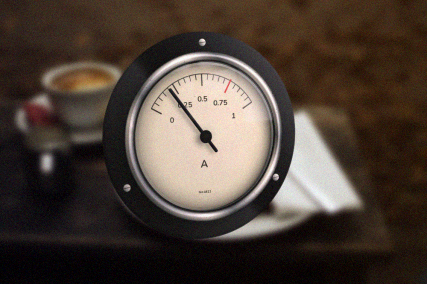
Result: 0.2; A
